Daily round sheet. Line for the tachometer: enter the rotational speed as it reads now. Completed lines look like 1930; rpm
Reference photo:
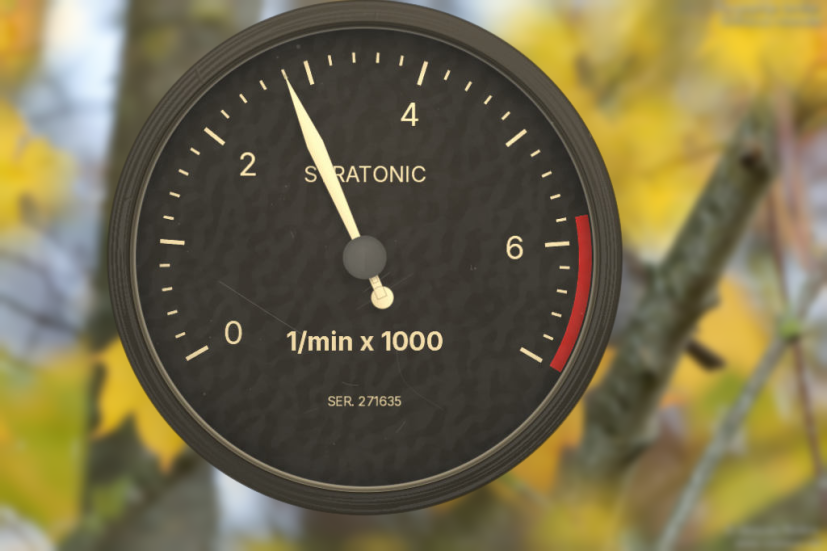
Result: 2800; rpm
